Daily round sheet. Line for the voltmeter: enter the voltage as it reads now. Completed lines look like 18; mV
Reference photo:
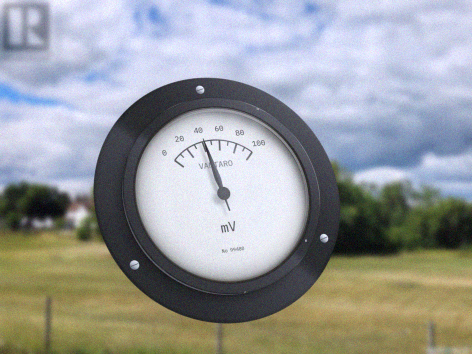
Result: 40; mV
